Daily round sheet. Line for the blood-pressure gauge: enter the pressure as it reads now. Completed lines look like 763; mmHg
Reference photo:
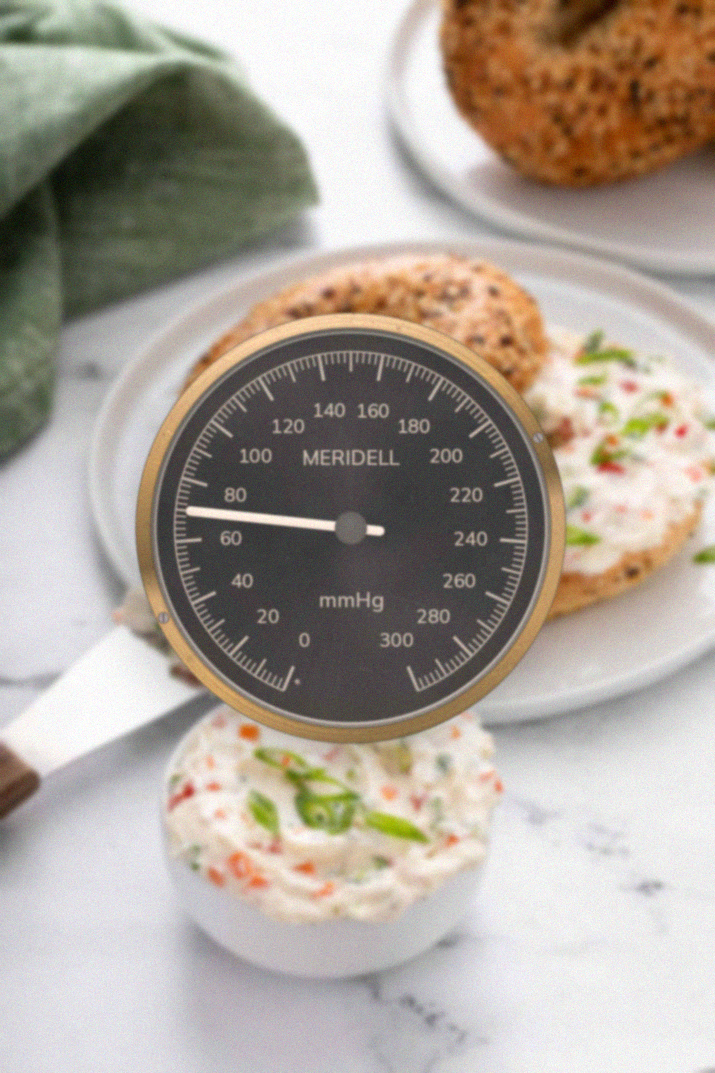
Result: 70; mmHg
